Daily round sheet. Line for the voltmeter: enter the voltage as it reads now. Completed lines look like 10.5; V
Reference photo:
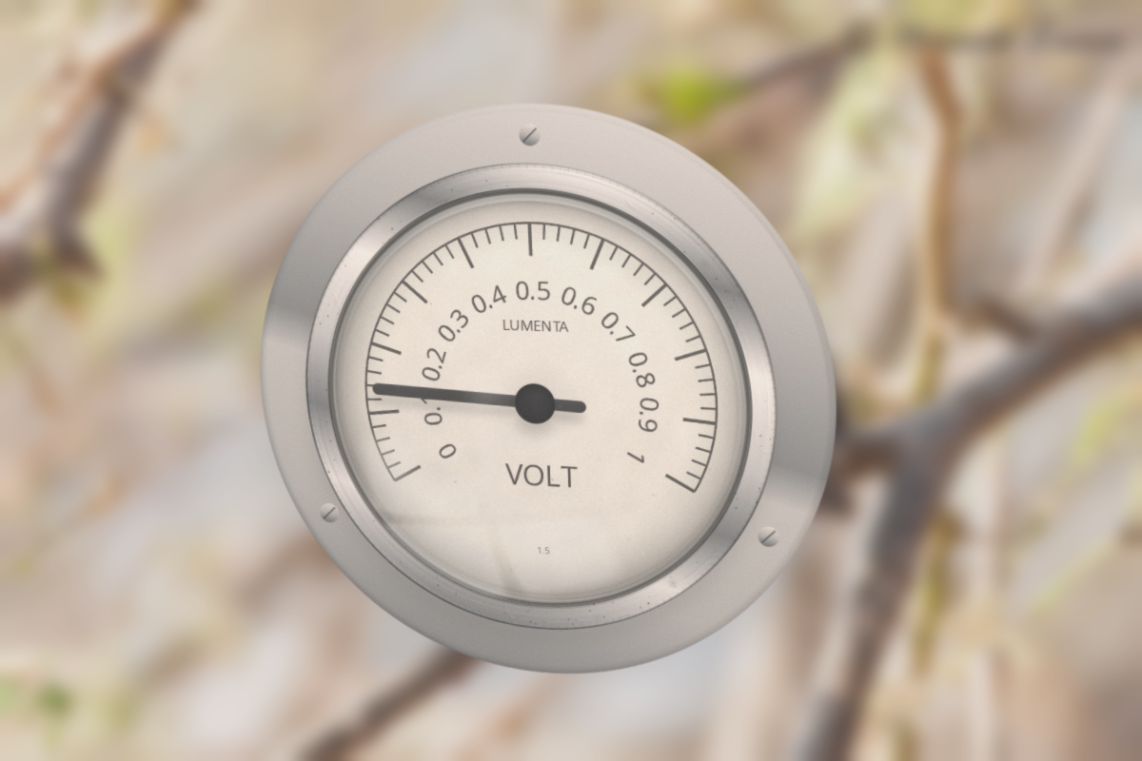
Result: 0.14; V
